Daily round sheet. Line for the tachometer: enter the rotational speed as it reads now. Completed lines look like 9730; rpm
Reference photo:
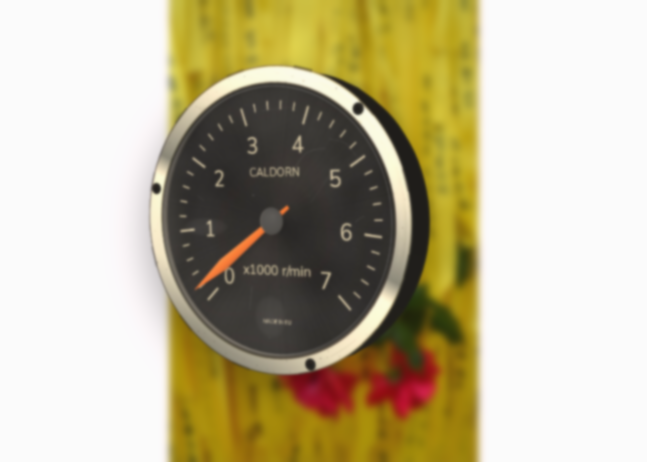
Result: 200; rpm
